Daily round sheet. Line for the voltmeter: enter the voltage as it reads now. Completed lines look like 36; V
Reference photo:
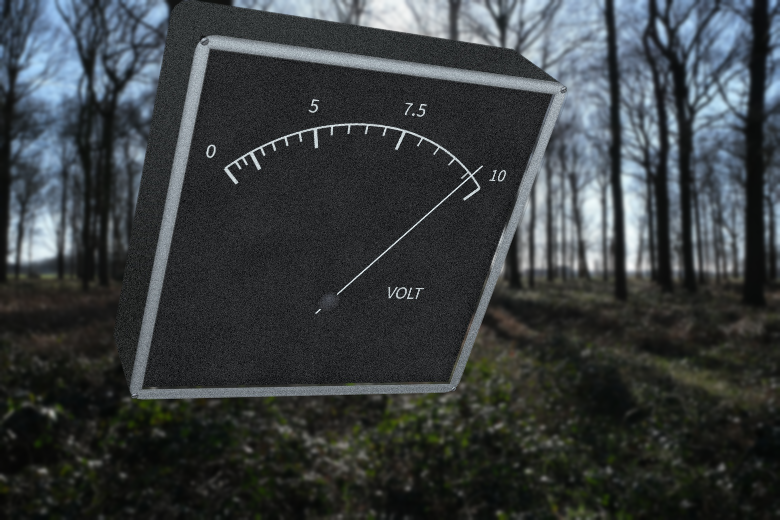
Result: 9.5; V
